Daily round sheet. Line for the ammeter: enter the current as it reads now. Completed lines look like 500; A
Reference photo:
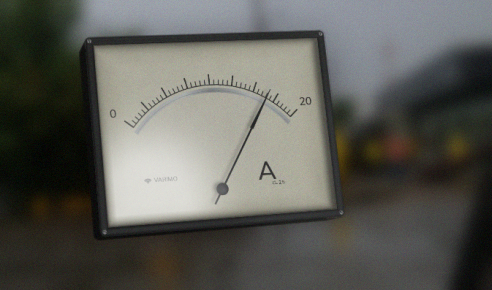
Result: 16.5; A
